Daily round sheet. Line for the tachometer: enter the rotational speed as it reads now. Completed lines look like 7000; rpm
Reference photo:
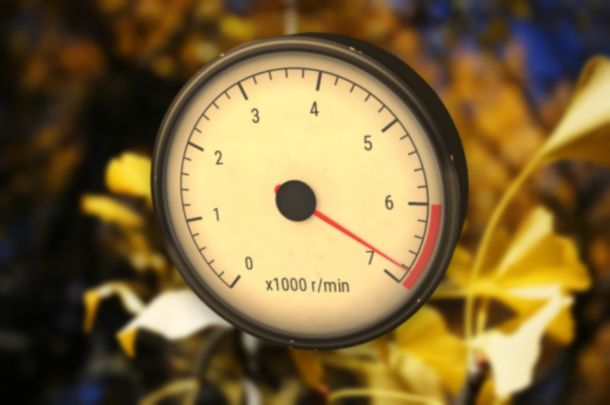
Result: 6800; rpm
